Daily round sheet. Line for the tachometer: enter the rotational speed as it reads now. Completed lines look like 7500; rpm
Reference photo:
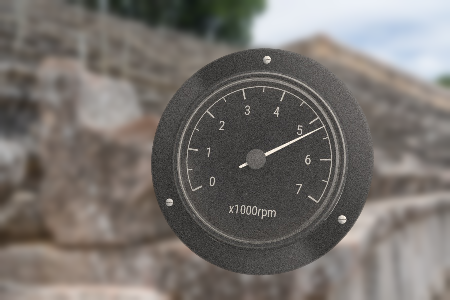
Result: 5250; rpm
